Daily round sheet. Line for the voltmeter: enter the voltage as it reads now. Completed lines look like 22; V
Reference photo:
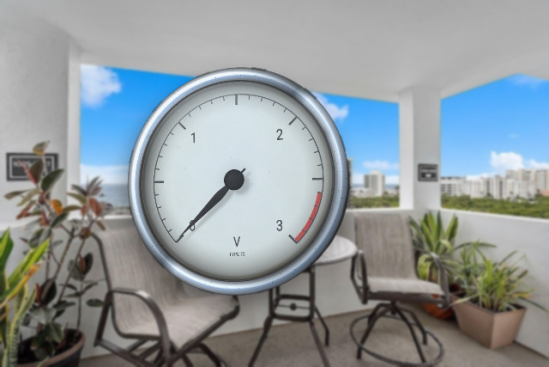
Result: 0; V
